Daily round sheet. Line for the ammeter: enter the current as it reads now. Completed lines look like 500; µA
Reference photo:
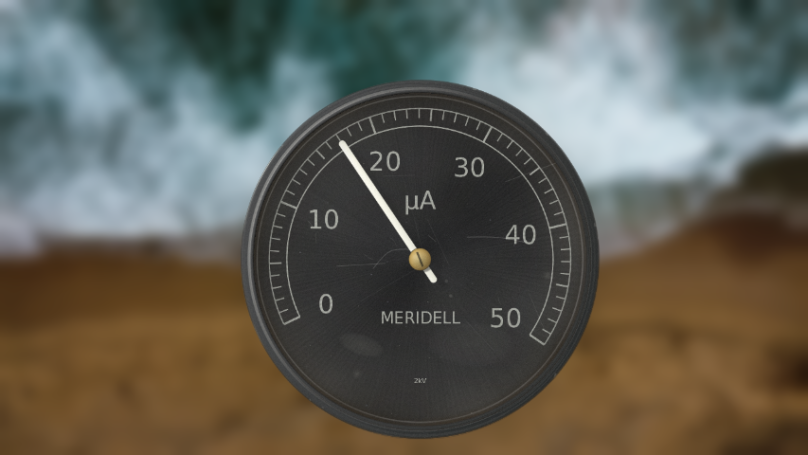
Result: 17; µA
